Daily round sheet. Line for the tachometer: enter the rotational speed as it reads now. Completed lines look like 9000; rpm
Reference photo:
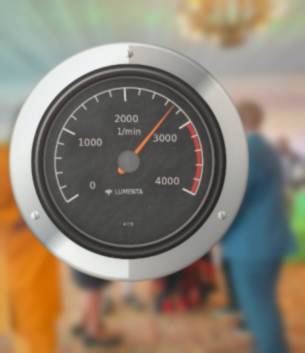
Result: 2700; rpm
